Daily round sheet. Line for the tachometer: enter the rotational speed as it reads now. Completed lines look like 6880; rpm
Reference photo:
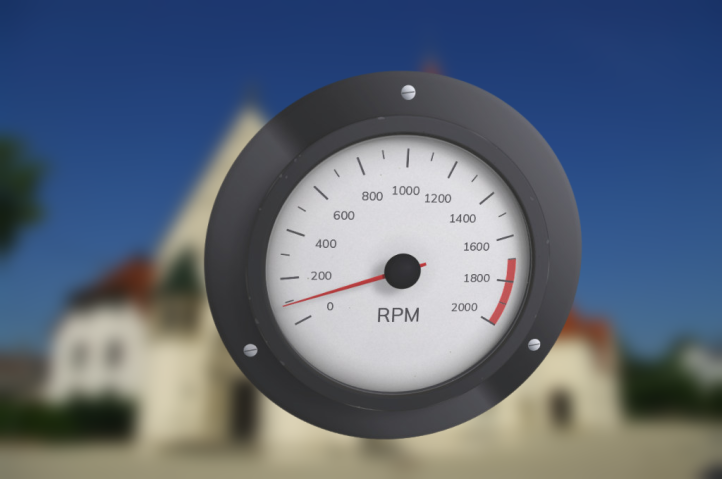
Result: 100; rpm
